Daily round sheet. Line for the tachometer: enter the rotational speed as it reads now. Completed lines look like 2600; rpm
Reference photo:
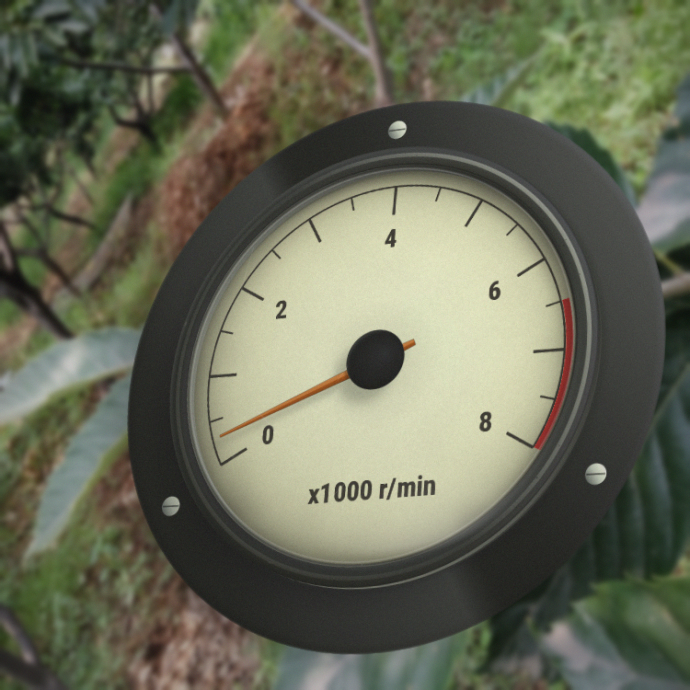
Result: 250; rpm
